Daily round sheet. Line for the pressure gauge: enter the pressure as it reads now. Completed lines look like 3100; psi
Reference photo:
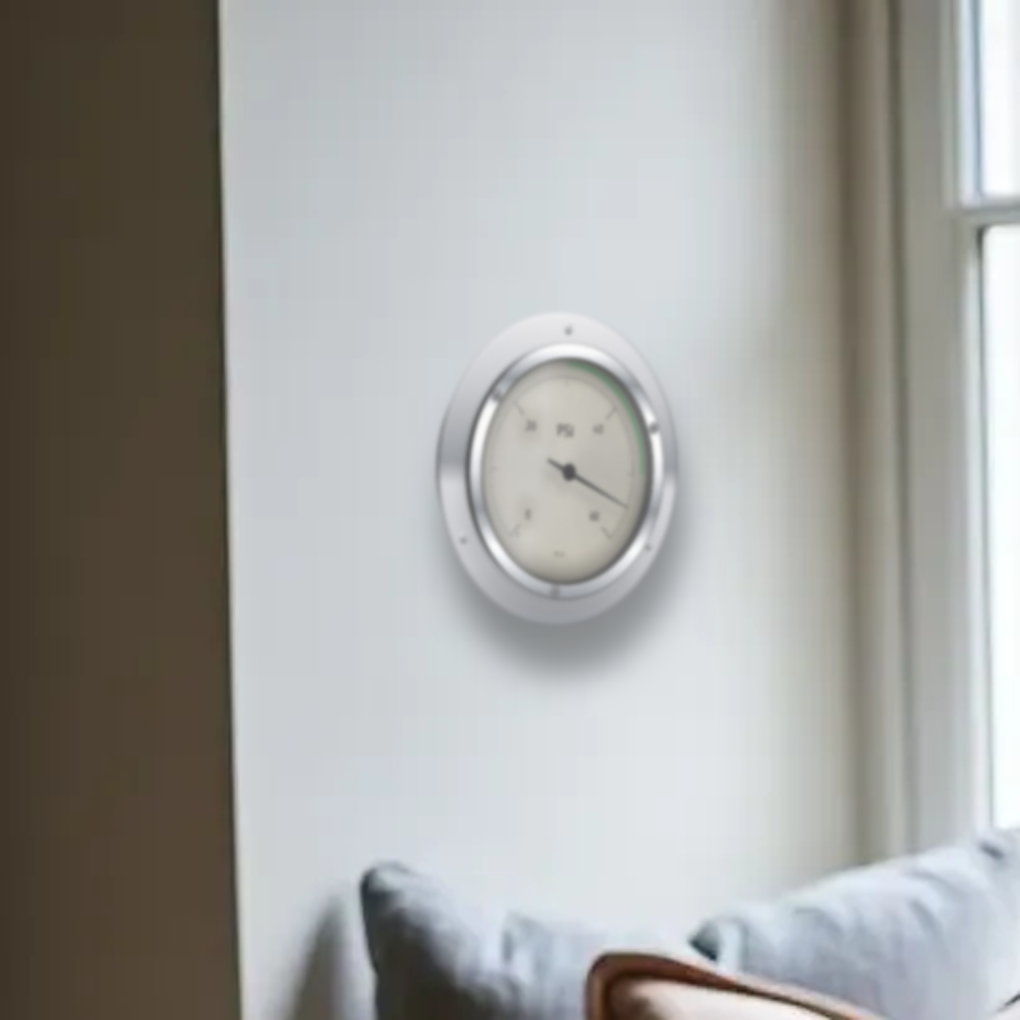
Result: 55; psi
